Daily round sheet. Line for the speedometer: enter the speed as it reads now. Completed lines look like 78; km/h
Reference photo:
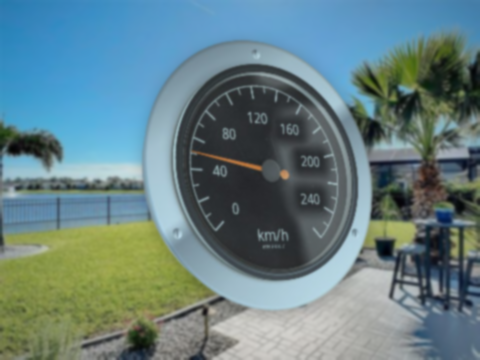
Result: 50; km/h
